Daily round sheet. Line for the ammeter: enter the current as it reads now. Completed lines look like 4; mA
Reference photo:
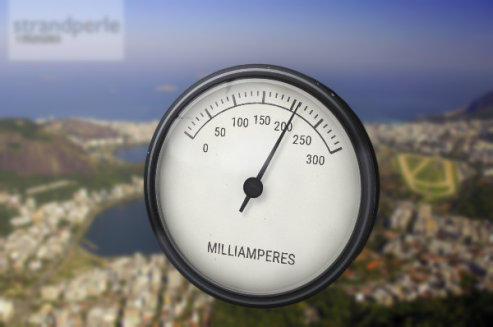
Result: 210; mA
